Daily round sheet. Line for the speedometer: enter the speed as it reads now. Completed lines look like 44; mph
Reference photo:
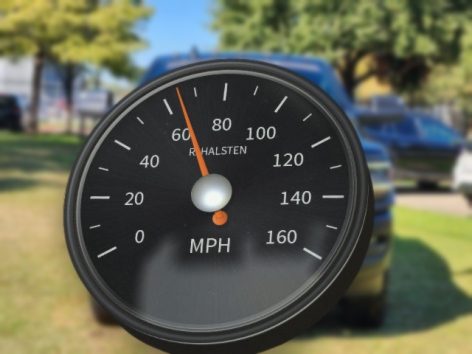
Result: 65; mph
